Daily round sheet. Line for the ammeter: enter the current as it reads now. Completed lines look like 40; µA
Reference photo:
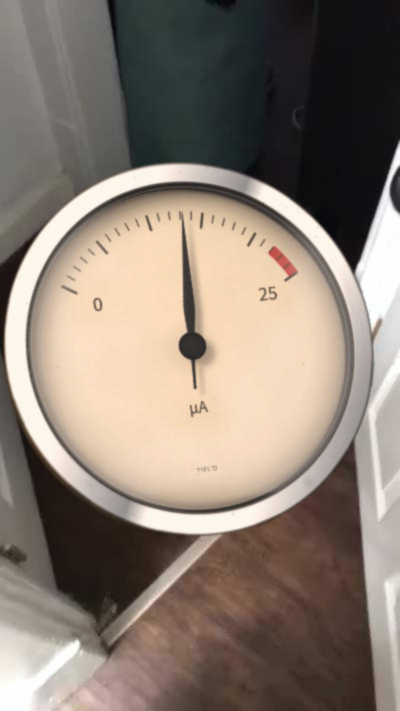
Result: 13; µA
